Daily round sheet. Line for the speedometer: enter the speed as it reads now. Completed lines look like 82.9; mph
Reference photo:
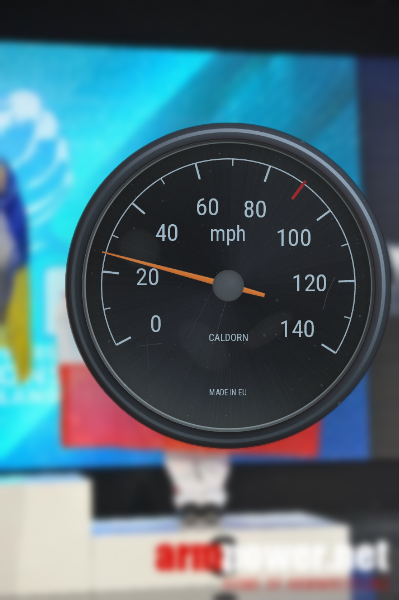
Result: 25; mph
